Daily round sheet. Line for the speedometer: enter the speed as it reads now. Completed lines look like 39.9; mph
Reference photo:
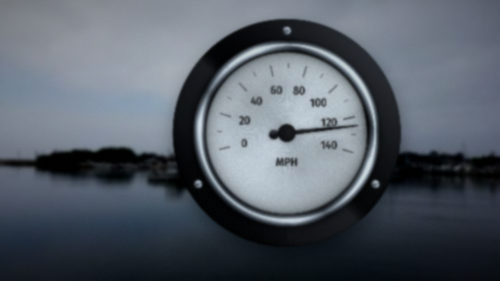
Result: 125; mph
